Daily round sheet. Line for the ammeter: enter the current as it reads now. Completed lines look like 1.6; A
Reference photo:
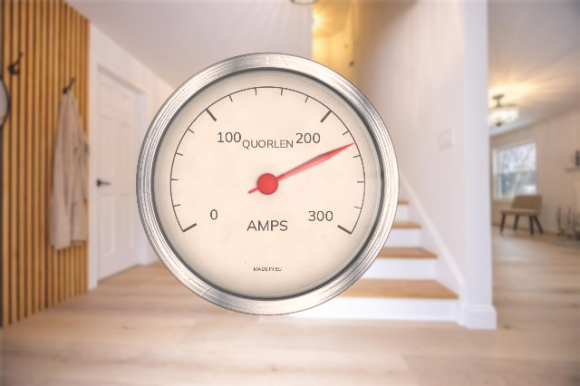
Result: 230; A
